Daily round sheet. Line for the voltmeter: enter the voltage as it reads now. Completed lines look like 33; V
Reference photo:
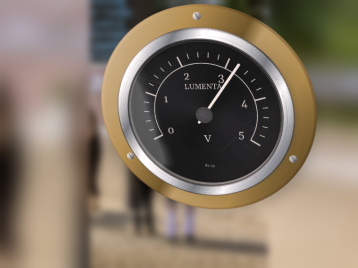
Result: 3.2; V
